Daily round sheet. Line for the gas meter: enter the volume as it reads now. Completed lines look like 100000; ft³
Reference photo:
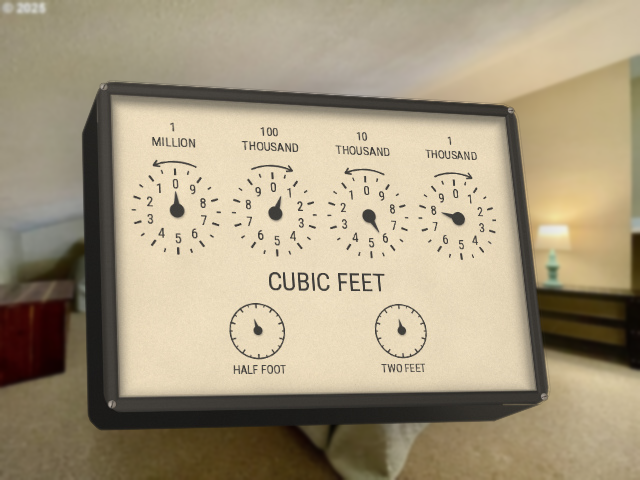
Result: 5800; ft³
